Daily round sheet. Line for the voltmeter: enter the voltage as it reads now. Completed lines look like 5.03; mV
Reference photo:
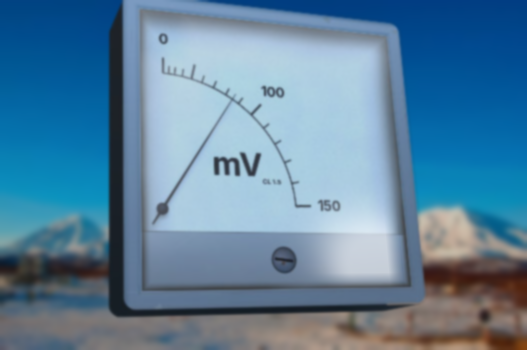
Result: 85; mV
